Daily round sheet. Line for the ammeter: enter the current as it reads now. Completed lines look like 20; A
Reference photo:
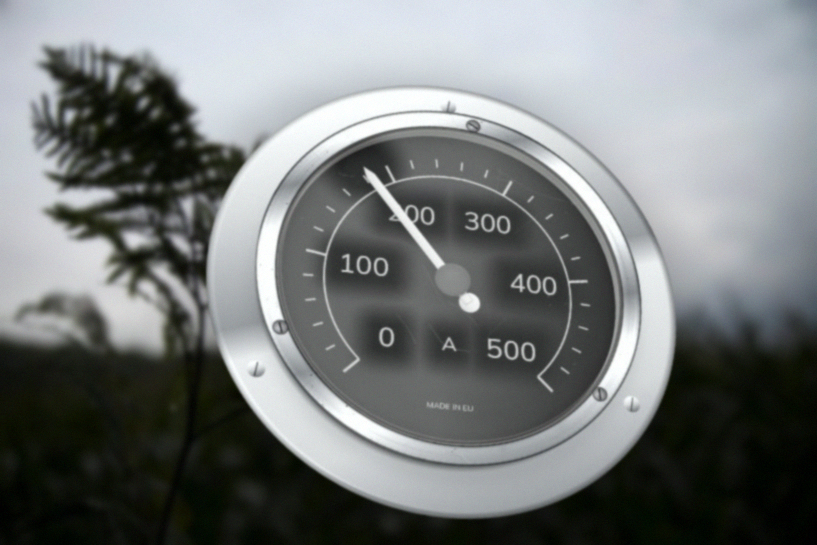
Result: 180; A
